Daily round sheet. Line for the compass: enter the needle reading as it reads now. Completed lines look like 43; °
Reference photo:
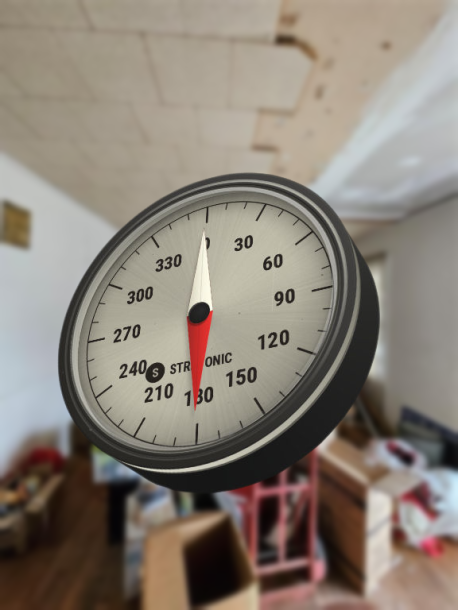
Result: 180; °
